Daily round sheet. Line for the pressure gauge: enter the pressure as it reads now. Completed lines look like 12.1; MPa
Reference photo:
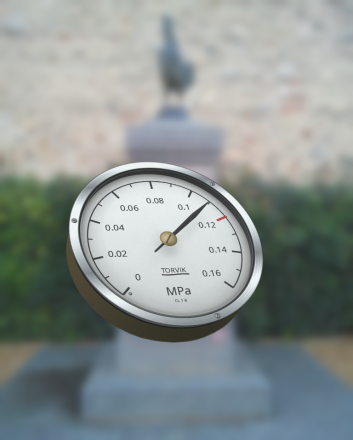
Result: 0.11; MPa
